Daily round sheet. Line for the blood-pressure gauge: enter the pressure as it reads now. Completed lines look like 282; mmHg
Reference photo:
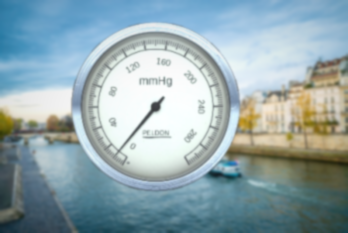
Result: 10; mmHg
